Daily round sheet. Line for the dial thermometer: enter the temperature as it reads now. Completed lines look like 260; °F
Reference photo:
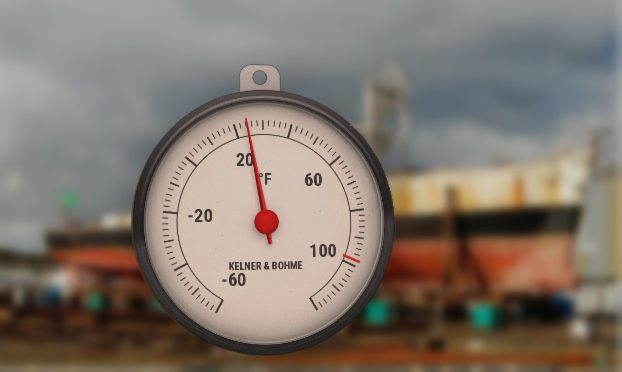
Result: 24; °F
